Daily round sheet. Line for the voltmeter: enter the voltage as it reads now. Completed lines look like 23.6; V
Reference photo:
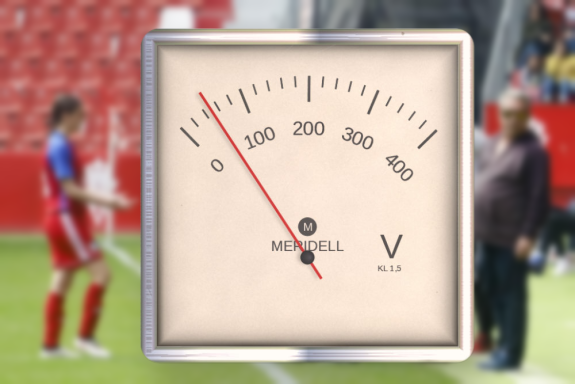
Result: 50; V
